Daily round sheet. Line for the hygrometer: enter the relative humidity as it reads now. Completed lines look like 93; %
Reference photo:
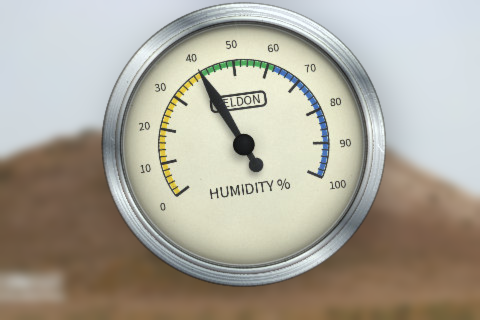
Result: 40; %
